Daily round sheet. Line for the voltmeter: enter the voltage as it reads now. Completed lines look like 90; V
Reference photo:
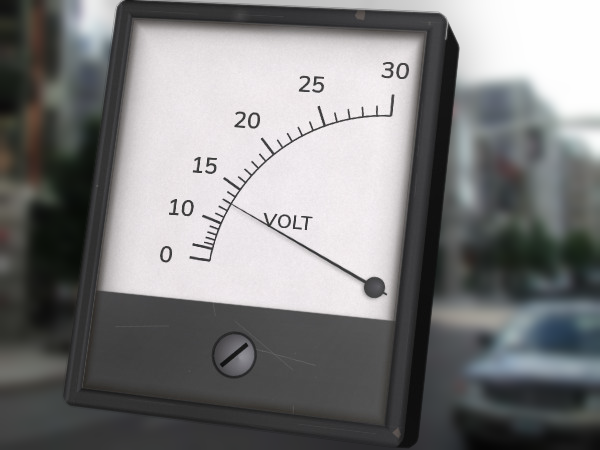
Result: 13; V
